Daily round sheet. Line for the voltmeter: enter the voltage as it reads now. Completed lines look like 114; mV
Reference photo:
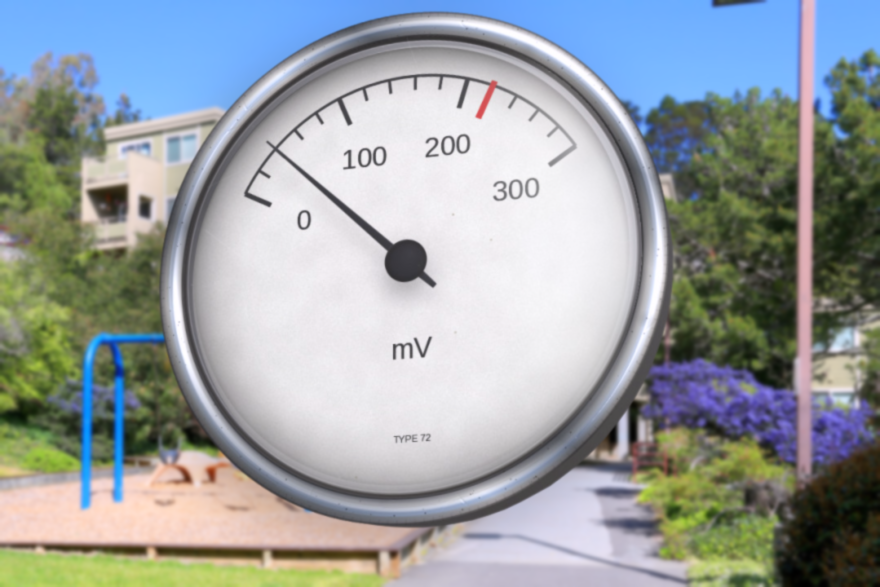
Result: 40; mV
